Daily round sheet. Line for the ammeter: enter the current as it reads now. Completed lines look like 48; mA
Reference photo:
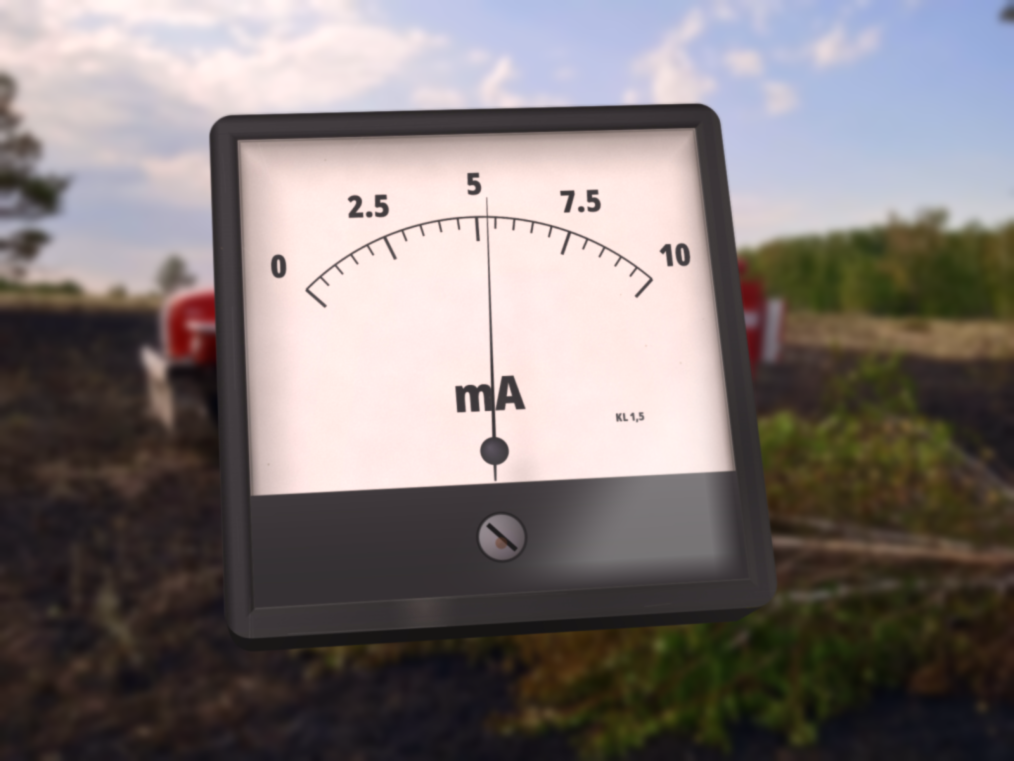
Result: 5.25; mA
